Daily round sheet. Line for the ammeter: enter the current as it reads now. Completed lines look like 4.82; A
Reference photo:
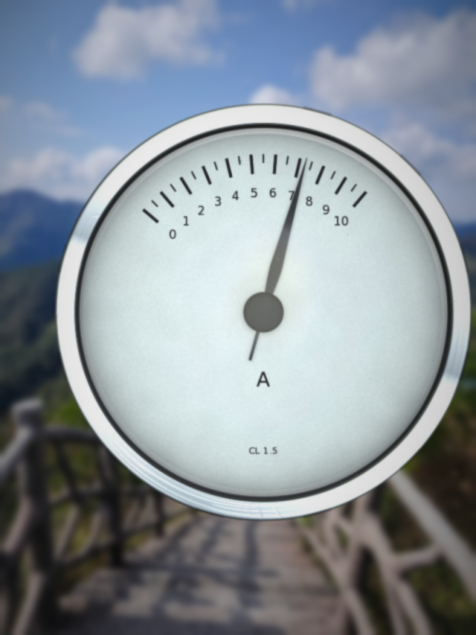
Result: 7.25; A
